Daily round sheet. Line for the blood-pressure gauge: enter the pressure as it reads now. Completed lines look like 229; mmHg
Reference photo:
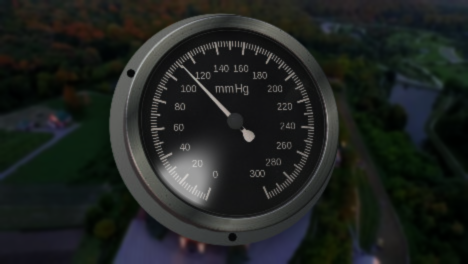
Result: 110; mmHg
